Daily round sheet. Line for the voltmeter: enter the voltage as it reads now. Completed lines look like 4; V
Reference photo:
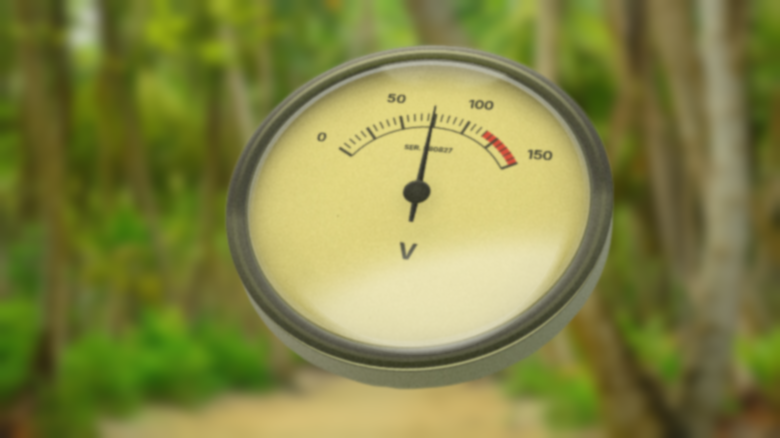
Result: 75; V
